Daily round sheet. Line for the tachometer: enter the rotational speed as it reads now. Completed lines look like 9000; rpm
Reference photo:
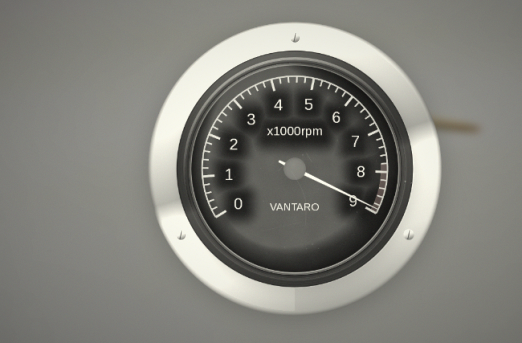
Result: 8900; rpm
